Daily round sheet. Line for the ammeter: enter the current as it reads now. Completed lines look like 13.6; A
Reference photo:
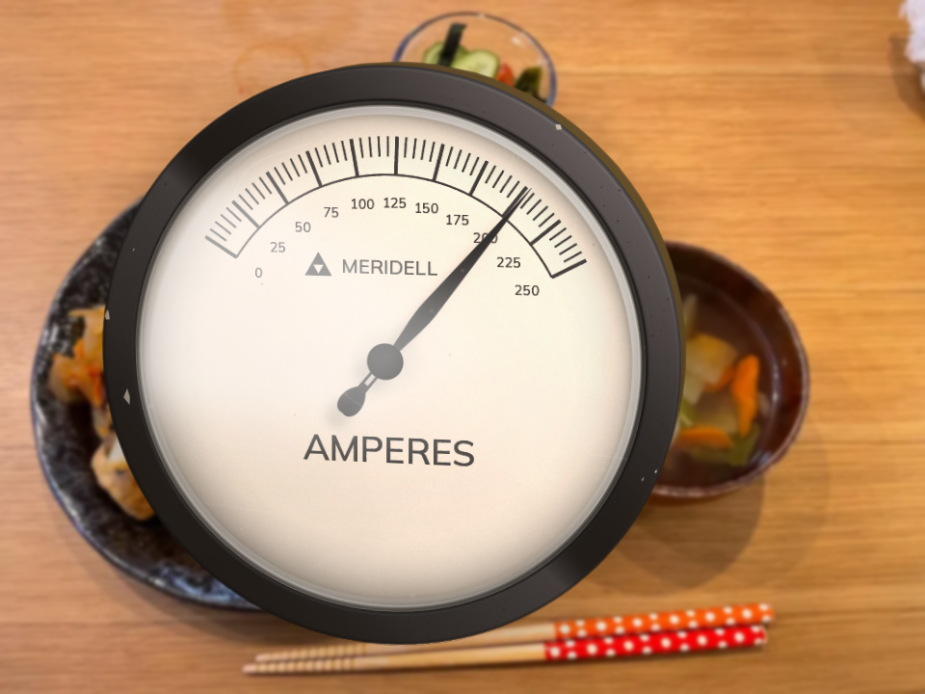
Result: 202.5; A
